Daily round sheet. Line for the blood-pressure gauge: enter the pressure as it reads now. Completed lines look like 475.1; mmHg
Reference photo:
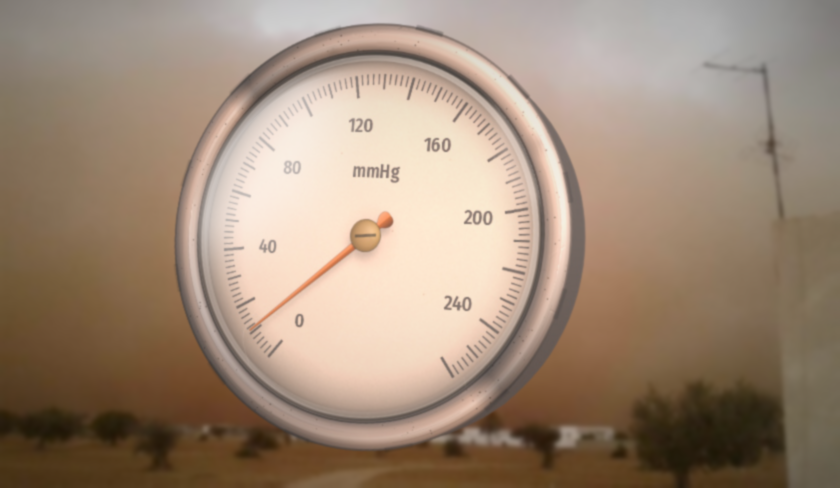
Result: 10; mmHg
